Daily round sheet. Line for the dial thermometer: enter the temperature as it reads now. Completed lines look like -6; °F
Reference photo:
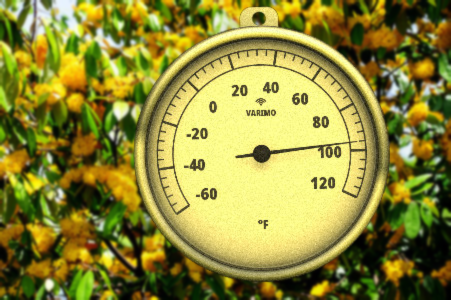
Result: 96; °F
